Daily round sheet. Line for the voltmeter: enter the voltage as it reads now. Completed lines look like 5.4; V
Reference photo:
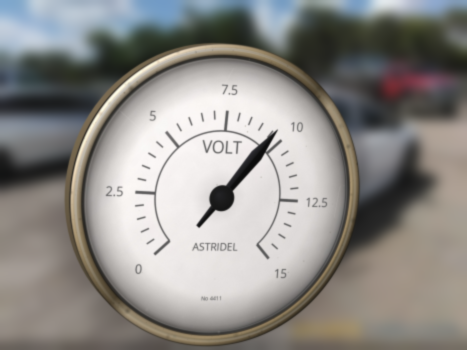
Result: 9.5; V
